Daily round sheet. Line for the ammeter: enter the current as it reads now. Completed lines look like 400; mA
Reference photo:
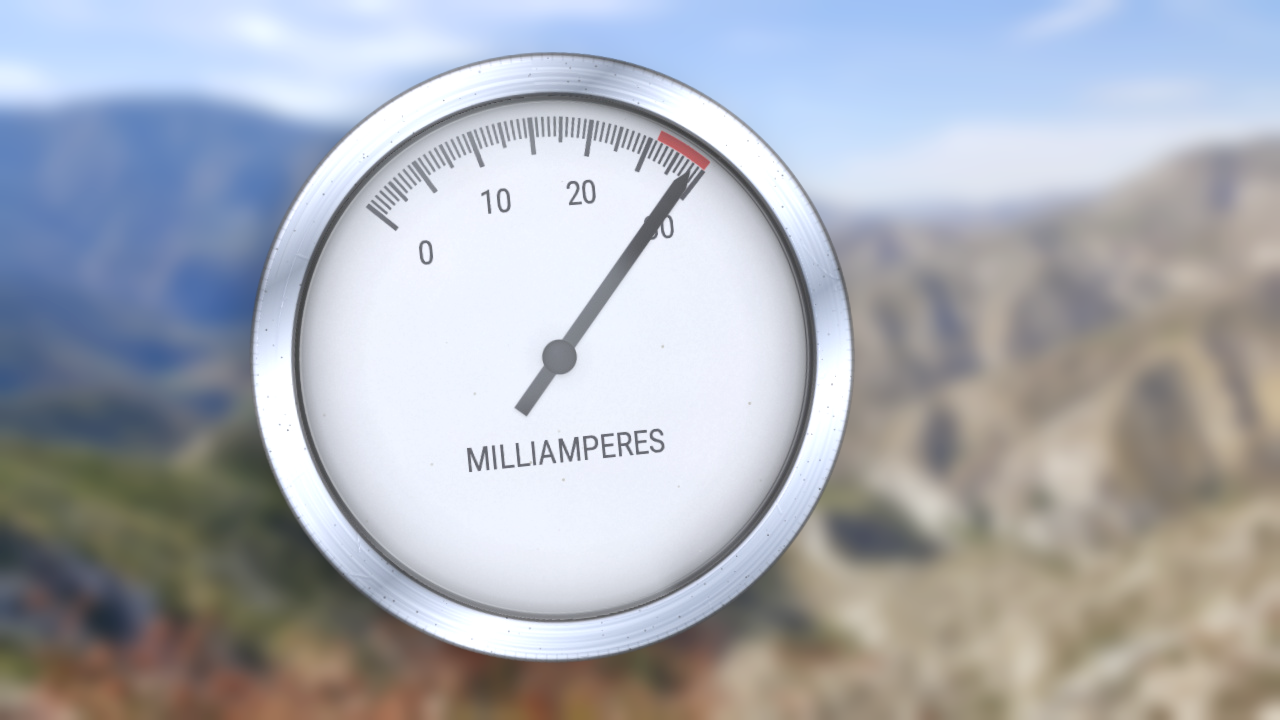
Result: 29; mA
